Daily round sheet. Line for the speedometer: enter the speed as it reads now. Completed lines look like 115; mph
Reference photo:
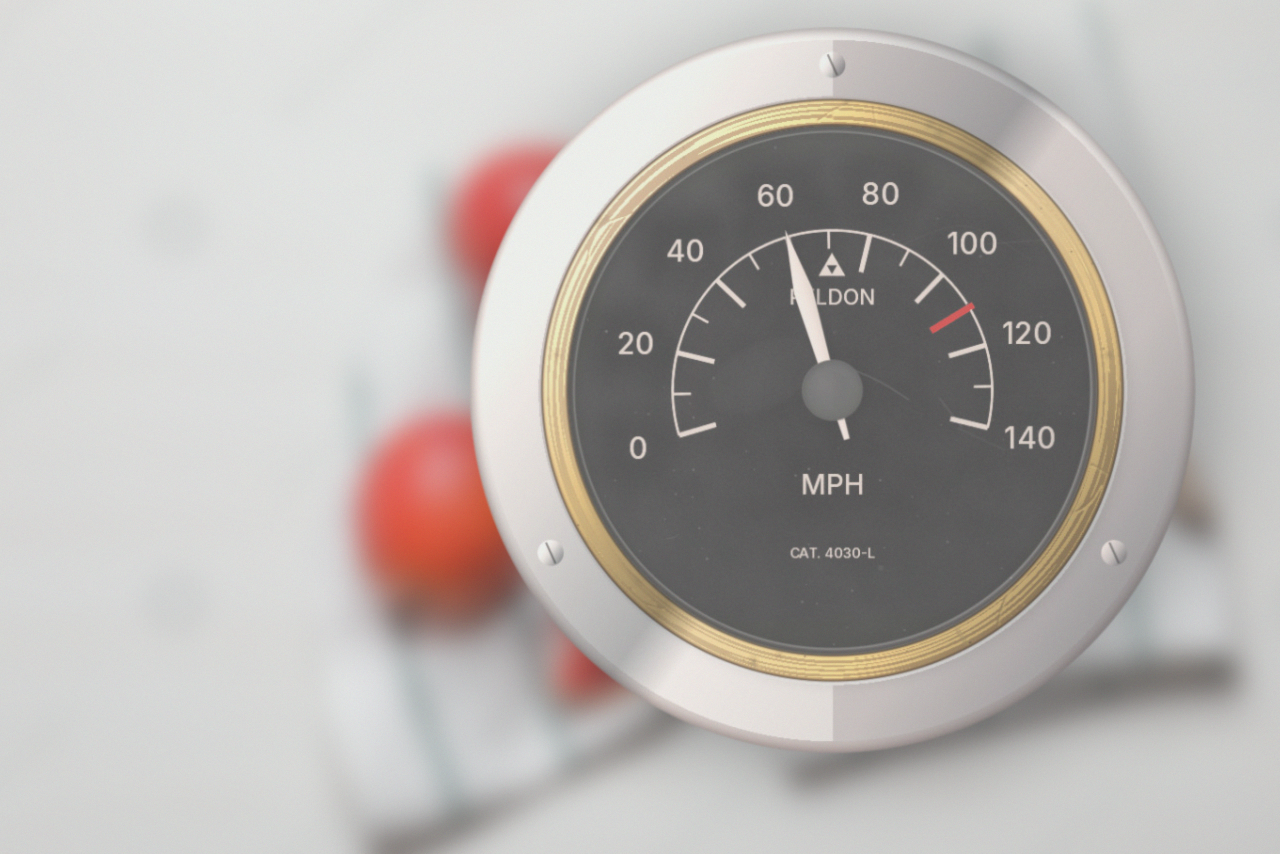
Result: 60; mph
